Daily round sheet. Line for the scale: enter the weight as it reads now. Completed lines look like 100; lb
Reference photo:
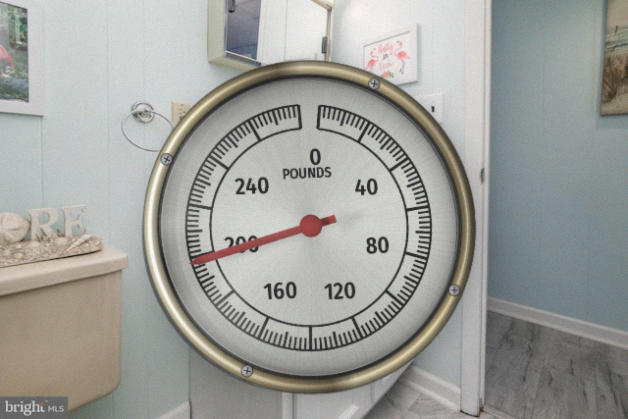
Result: 198; lb
